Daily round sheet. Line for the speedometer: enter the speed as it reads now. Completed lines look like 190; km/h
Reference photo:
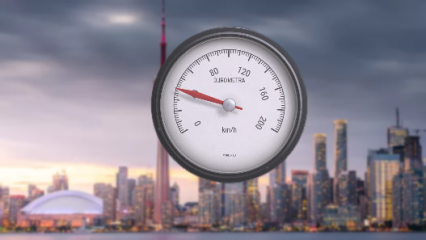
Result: 40; km/h
